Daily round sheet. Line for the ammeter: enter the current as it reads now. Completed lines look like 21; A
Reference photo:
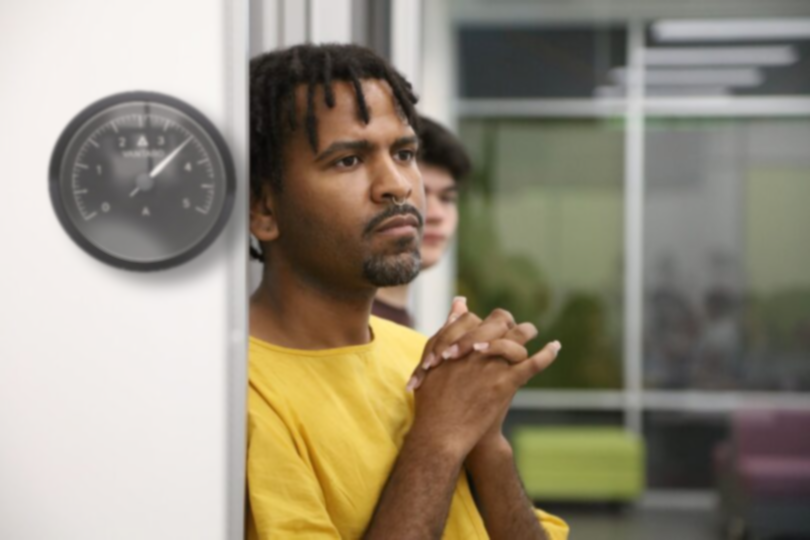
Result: 3.5; A
